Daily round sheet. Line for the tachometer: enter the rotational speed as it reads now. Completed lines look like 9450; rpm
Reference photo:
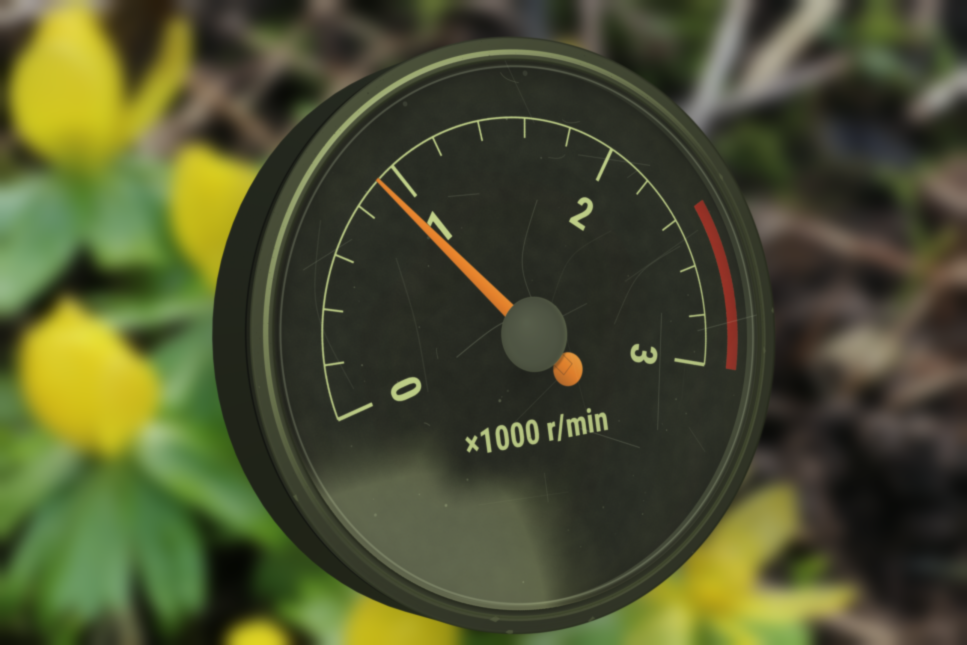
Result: 900; rpm
